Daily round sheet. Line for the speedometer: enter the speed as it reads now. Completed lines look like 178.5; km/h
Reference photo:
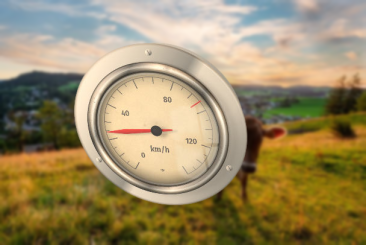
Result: 25; km/h
